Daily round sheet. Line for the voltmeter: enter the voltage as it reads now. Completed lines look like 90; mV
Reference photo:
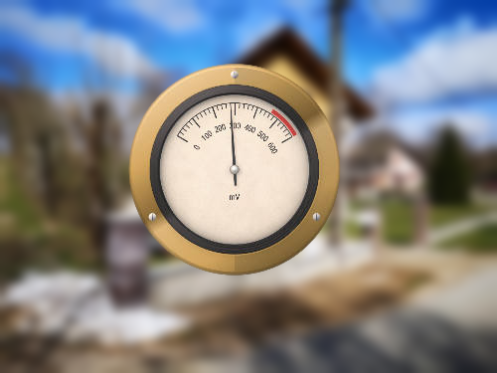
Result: 280; mV
